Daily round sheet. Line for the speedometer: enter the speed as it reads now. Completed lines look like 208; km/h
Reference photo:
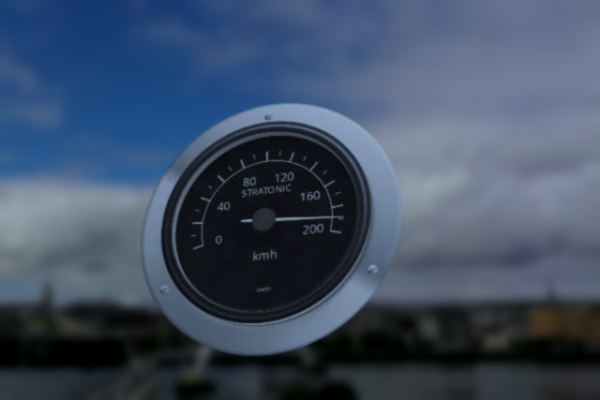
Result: 190; km/h
